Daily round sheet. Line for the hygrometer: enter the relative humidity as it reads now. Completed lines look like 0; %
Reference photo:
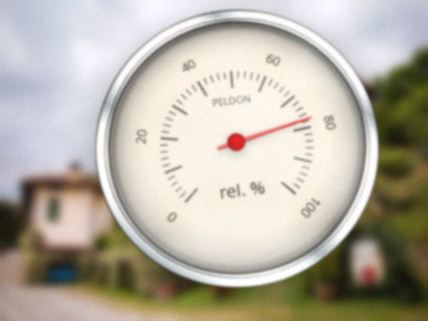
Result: 78; %
